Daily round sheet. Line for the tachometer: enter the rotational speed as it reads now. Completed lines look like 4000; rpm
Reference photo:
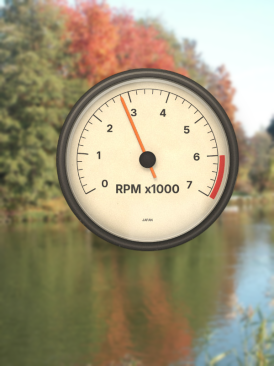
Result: 2800; rpm
